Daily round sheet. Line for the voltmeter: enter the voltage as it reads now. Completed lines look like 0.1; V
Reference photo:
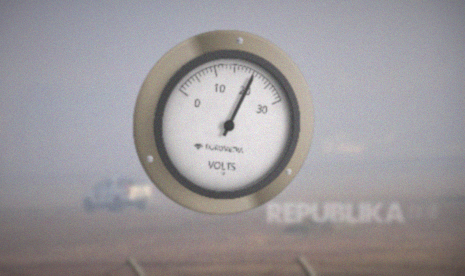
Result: 20; V
